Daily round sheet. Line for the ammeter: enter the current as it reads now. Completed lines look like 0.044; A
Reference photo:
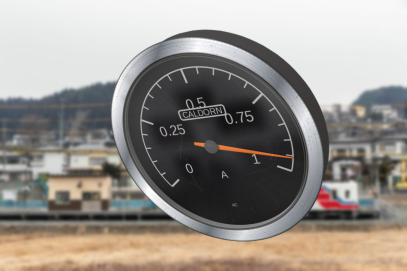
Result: 0.95; A
